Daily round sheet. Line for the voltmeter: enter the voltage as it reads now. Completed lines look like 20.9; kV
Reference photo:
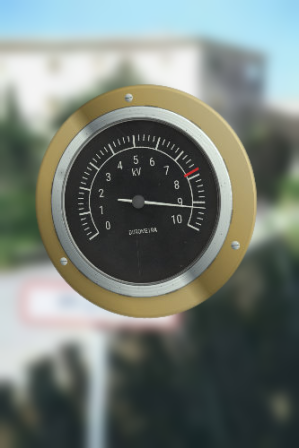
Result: 9.2; kV
